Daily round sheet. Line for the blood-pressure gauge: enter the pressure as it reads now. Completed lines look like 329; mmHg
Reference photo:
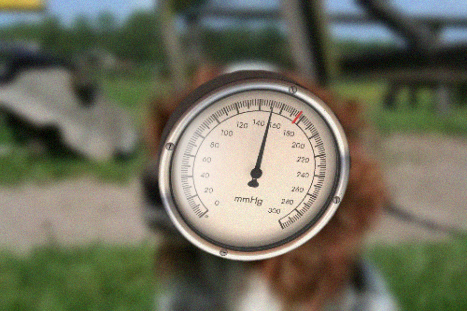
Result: 150; mmHg
